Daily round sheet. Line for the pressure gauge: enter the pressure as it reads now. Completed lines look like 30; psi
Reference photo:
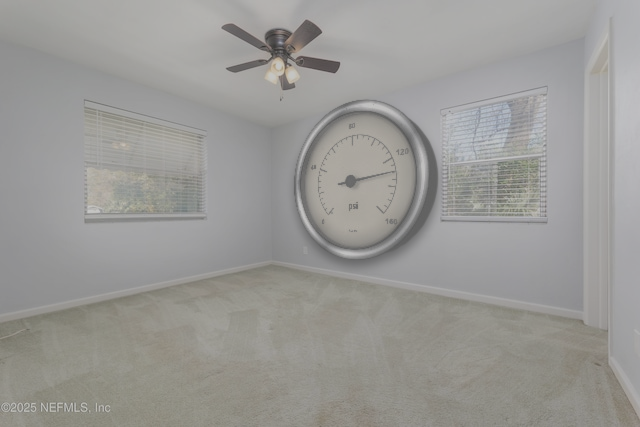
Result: 130; psi
